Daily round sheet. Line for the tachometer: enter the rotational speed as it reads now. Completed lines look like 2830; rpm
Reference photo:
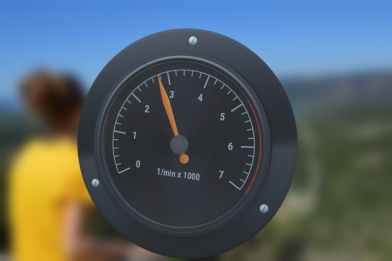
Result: 2800; rpm
